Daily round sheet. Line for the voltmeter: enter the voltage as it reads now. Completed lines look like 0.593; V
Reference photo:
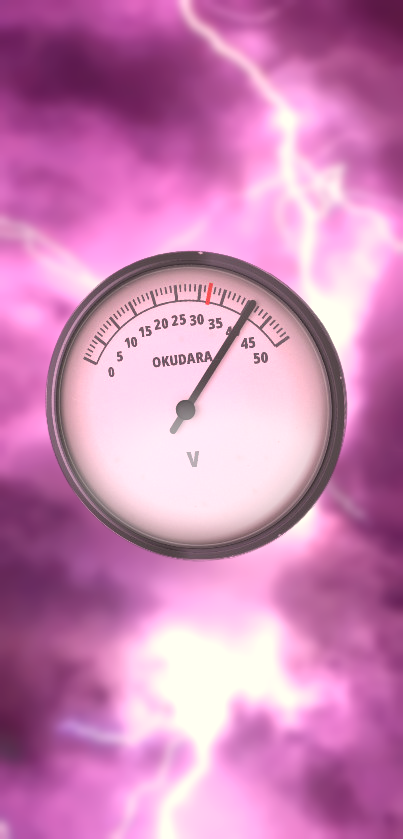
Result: 41; V
